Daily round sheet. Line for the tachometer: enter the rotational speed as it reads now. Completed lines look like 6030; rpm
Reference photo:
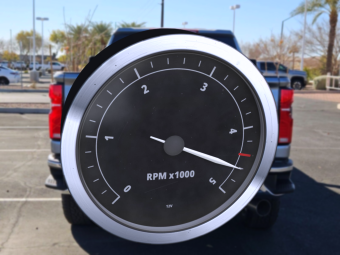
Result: 4600; rpm
